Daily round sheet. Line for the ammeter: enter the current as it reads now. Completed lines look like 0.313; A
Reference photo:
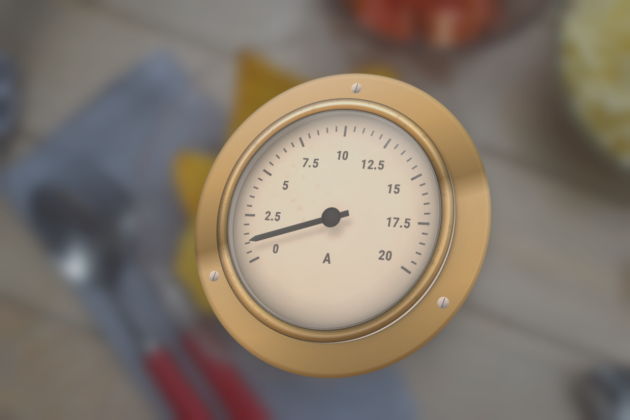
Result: 1; A
